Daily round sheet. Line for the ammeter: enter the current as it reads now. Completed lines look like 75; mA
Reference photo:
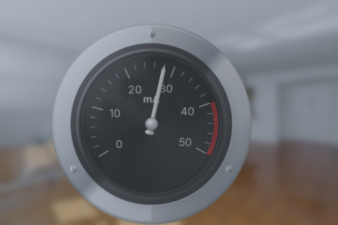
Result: 28; mA
